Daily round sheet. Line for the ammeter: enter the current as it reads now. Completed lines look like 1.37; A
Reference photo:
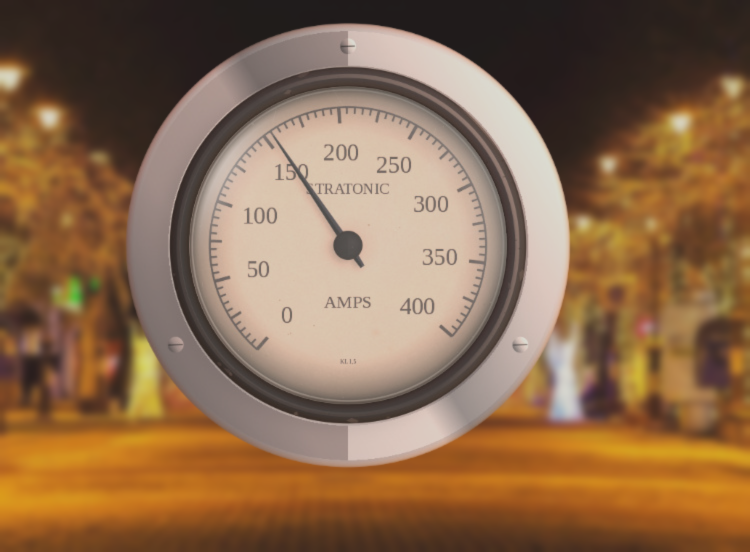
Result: 155; A
